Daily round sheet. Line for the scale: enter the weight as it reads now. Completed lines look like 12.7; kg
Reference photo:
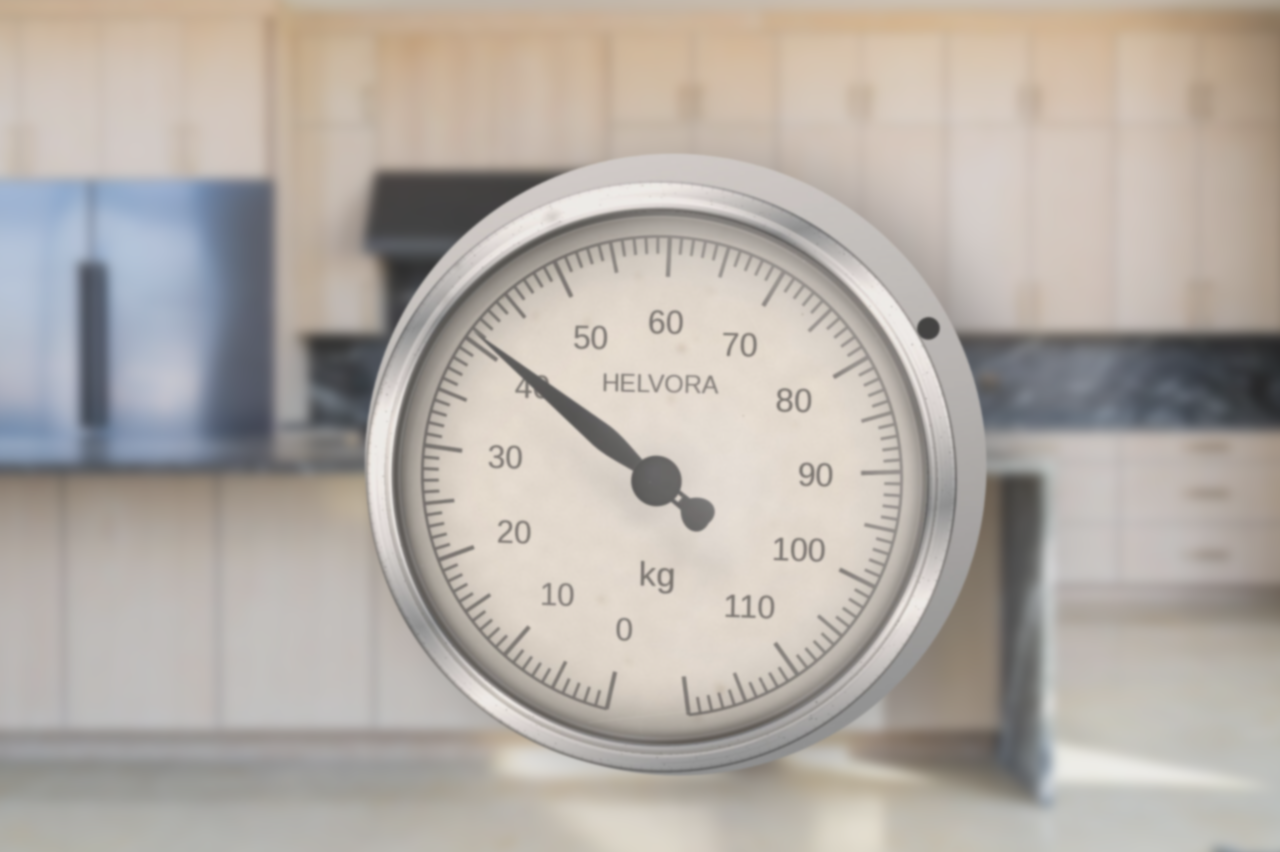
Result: 41; kg
